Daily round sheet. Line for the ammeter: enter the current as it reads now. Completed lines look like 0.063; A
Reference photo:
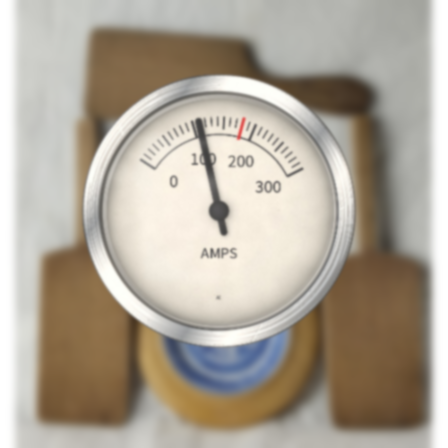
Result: 110; A
